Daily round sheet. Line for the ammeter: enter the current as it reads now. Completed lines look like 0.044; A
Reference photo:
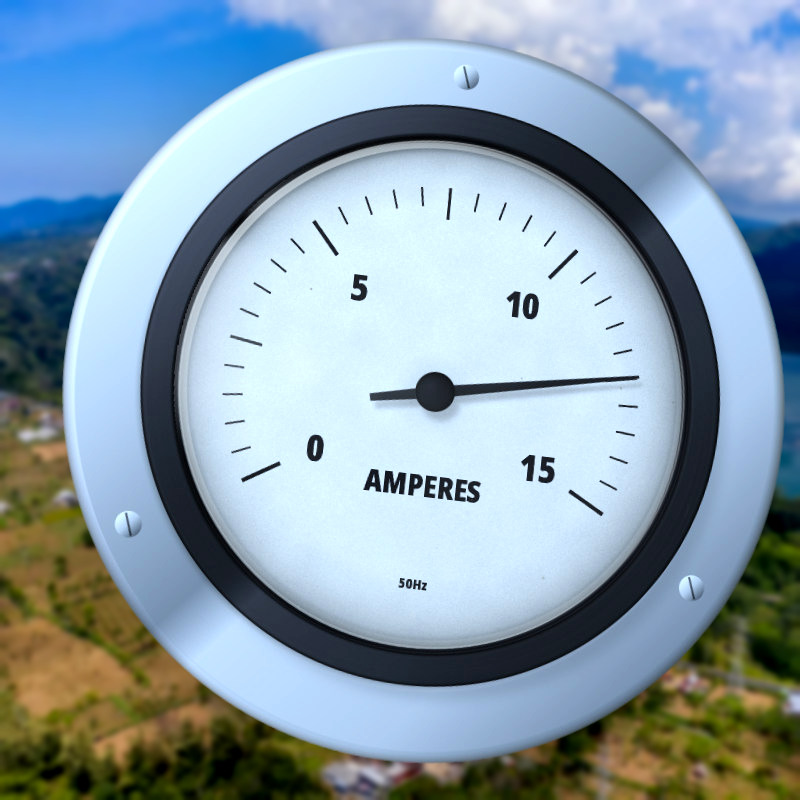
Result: 12.5; A
